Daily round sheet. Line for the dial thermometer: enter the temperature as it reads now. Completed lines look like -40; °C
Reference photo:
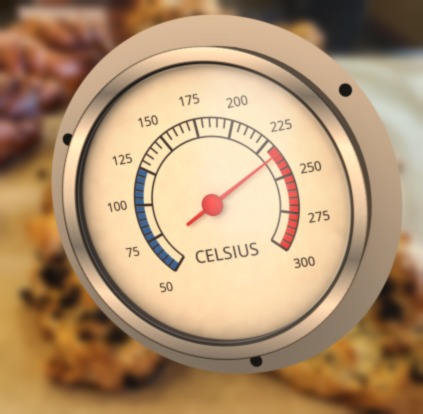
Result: 235; °C
